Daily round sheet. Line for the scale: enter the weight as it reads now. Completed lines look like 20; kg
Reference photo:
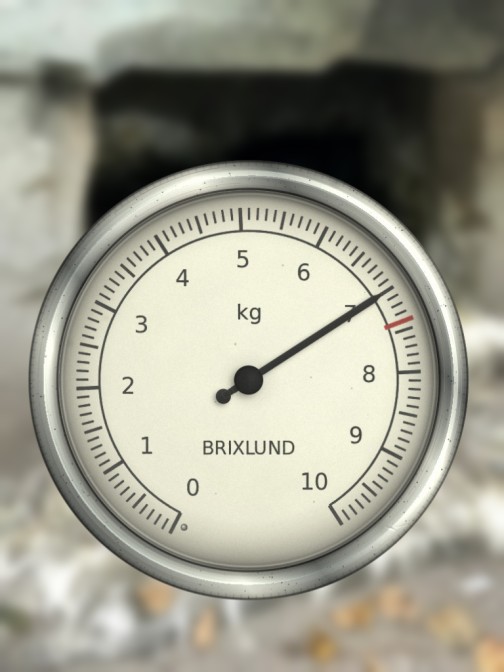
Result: 7; kg
